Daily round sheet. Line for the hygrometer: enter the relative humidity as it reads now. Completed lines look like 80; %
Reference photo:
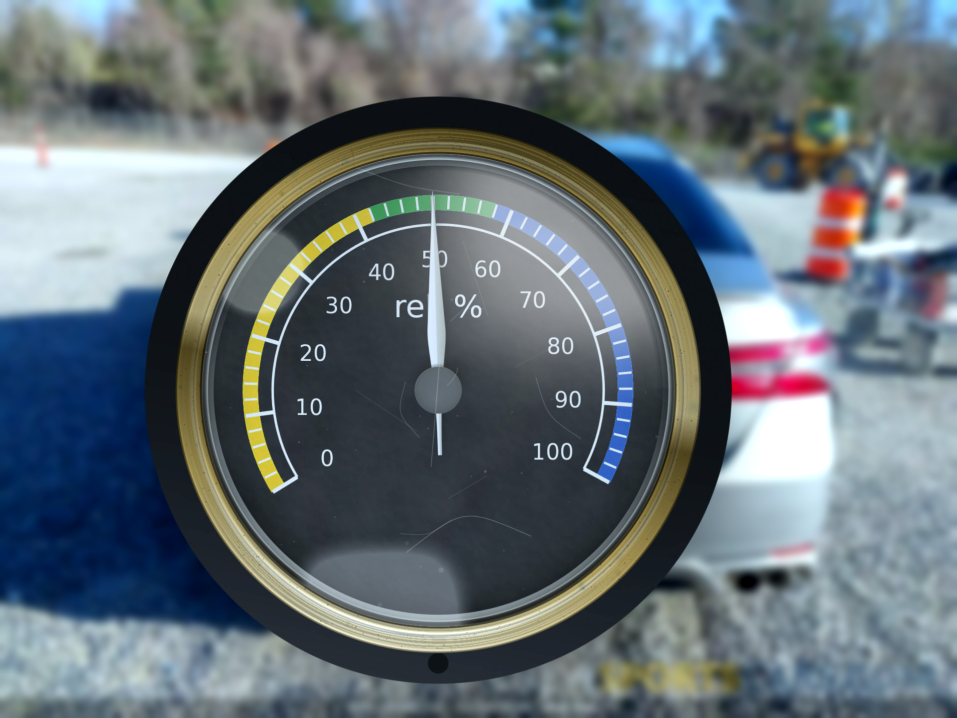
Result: 50; %
